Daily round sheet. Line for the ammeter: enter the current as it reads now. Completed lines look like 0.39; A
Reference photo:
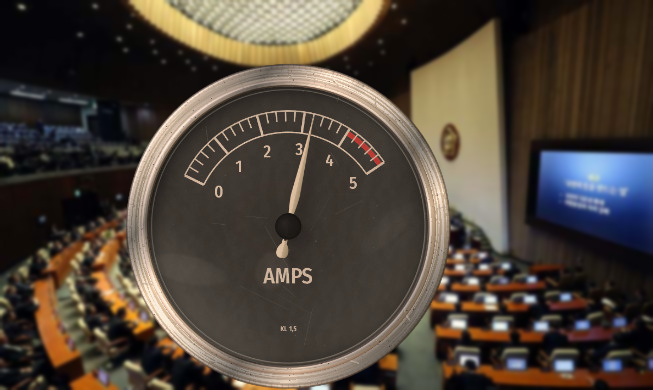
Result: 3.2; A
